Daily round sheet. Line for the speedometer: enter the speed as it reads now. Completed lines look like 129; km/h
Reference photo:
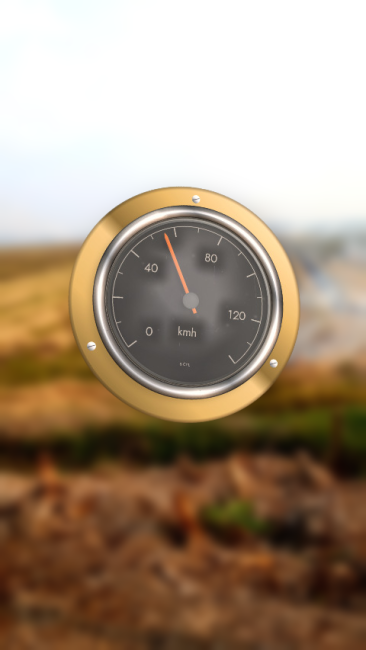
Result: 55; km/h
